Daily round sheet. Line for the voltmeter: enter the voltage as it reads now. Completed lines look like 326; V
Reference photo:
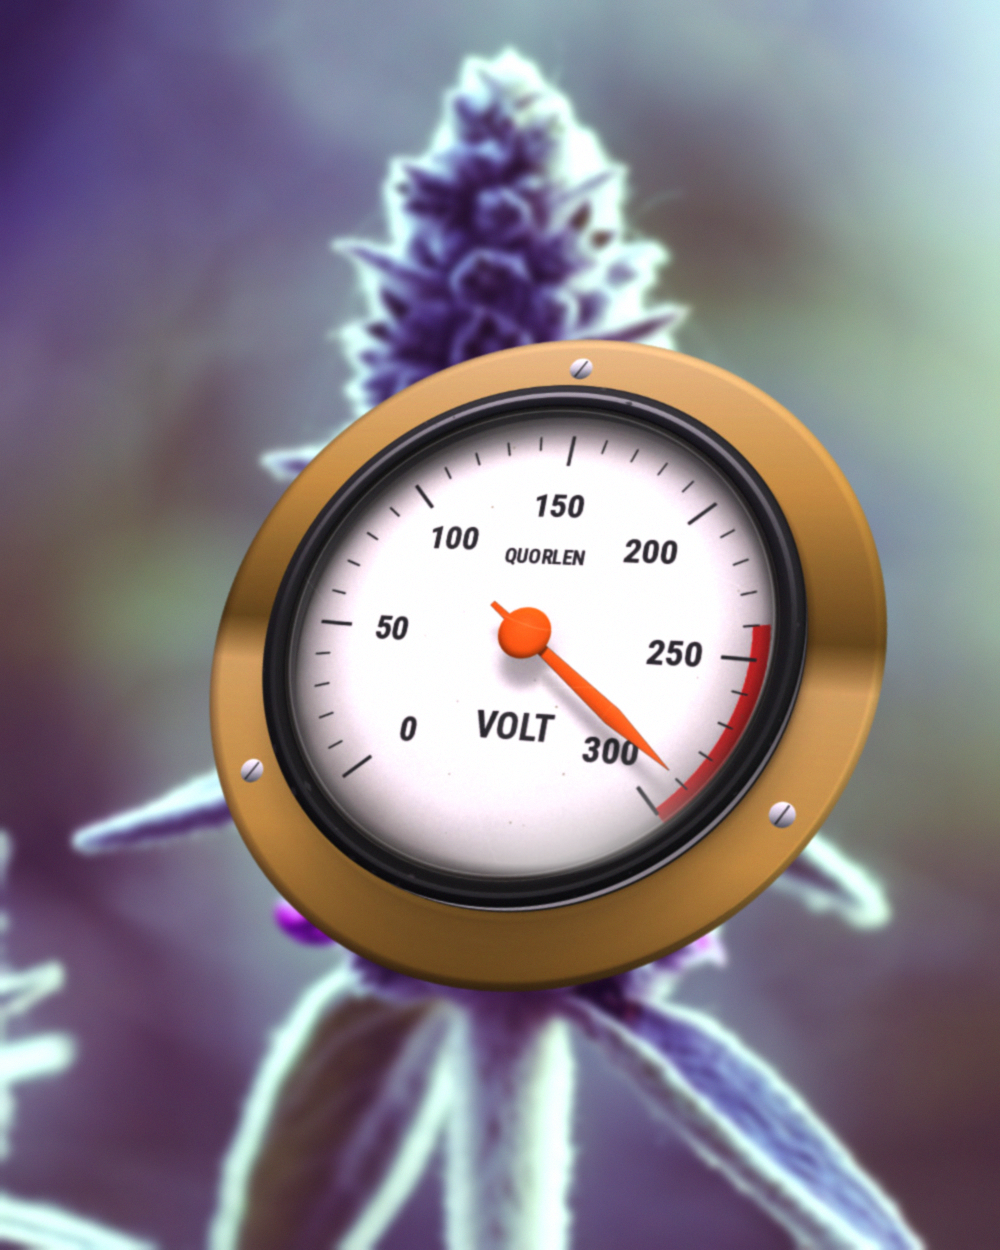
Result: 290; V
